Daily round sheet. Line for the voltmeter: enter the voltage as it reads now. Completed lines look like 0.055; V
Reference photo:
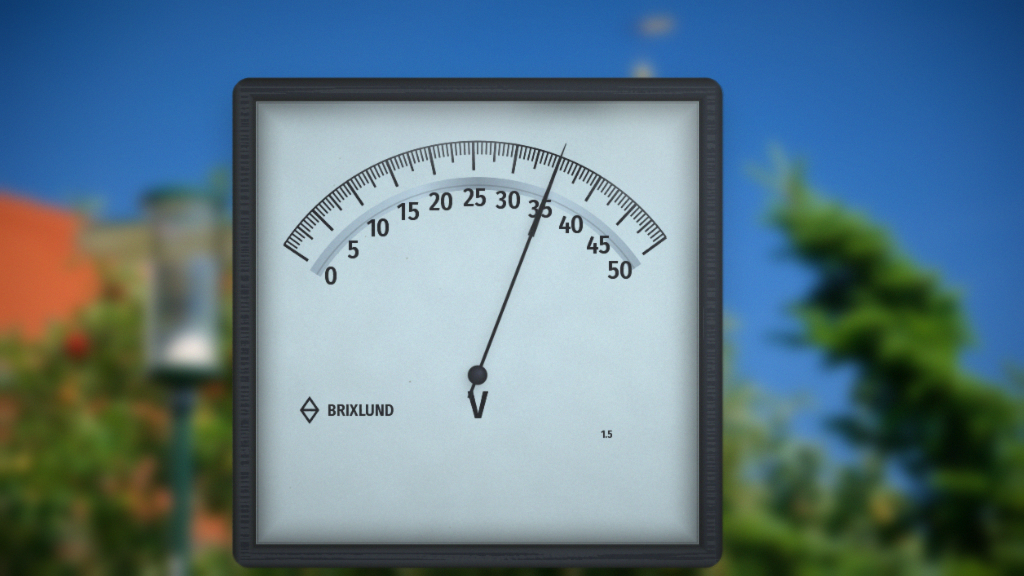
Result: 35; V
